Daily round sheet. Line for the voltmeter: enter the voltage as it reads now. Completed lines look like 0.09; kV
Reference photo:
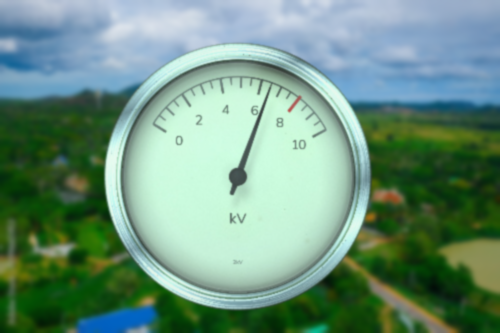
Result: 6.5; kV
